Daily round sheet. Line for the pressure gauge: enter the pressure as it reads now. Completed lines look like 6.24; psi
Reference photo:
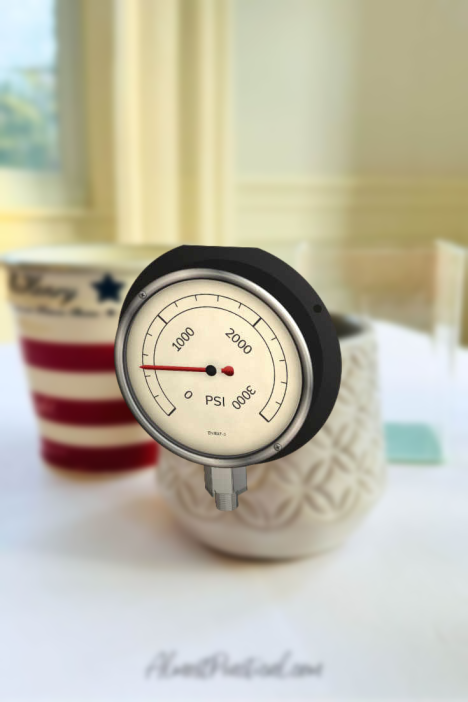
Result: 500; psi
